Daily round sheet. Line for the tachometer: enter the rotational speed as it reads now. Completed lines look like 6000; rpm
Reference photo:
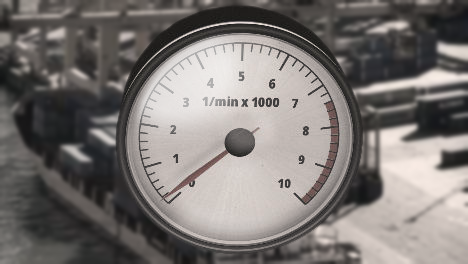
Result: 200; rpm
